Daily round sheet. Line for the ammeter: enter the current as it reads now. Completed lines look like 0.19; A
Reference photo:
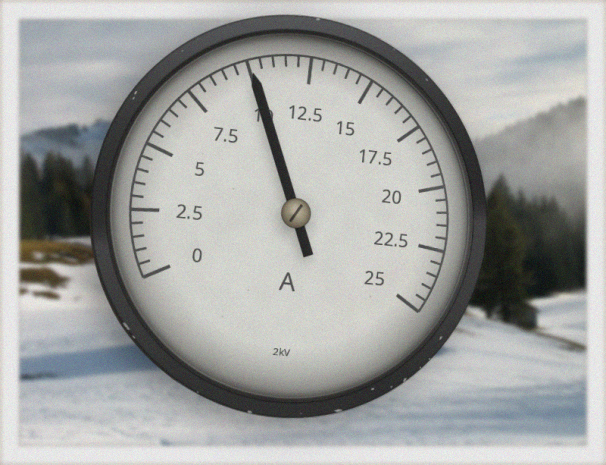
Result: 10; A
